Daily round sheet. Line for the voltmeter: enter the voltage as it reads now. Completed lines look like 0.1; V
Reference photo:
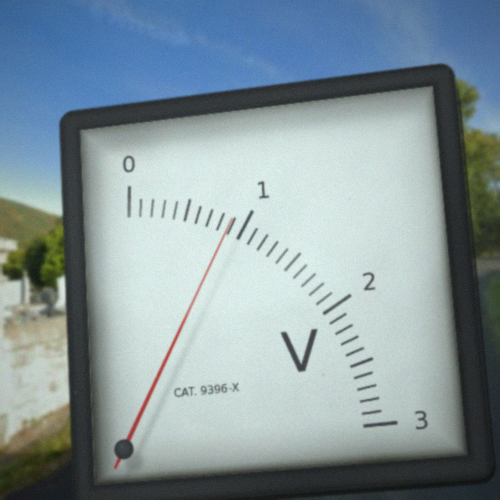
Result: 0.9; V
